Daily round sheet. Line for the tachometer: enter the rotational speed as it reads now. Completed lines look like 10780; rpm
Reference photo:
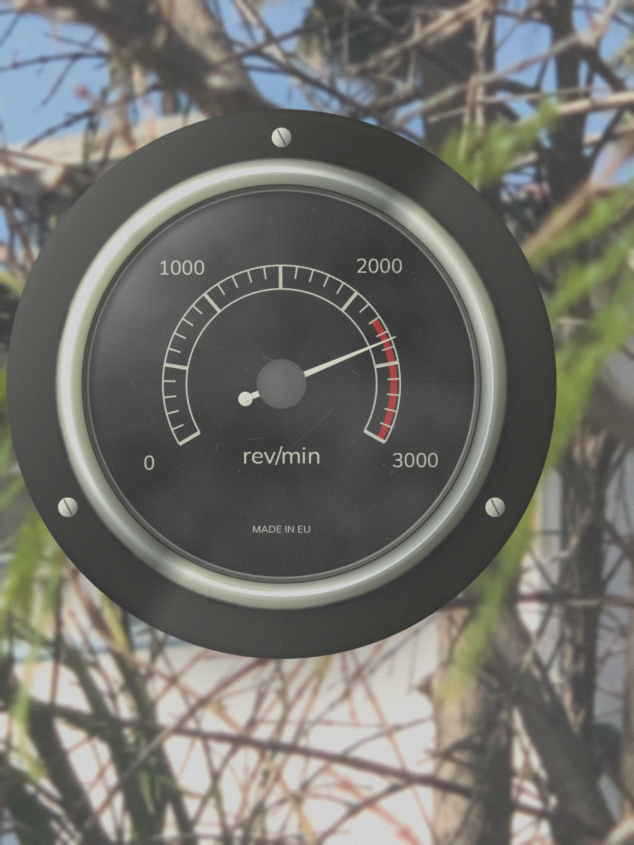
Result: 2350; rpm
